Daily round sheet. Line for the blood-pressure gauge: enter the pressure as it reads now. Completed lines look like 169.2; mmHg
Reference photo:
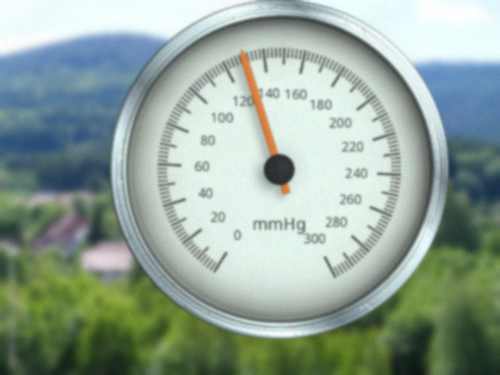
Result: 130; mmHg
